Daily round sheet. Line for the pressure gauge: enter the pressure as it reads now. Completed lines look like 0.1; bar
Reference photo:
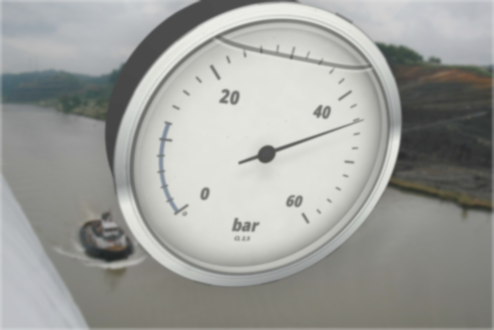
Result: 44; bar
